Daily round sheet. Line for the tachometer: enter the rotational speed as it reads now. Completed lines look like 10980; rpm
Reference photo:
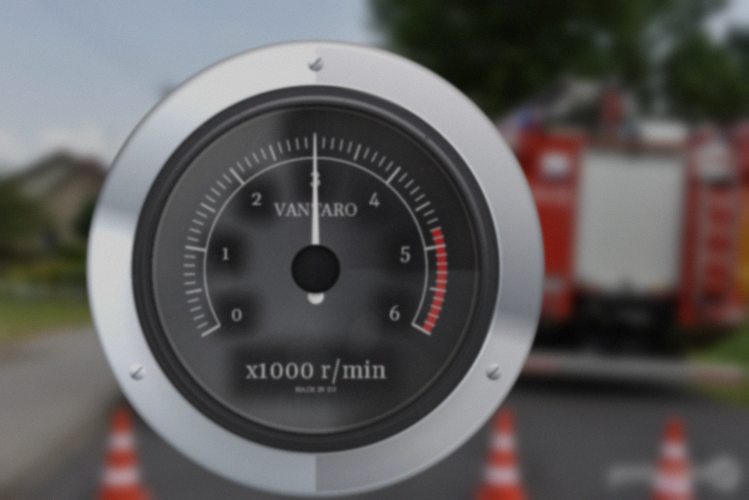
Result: 3000; rpm
